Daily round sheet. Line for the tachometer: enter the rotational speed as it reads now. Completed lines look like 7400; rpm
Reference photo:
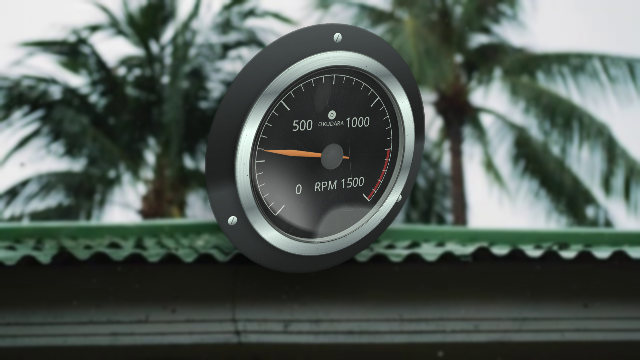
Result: 300; rpm
